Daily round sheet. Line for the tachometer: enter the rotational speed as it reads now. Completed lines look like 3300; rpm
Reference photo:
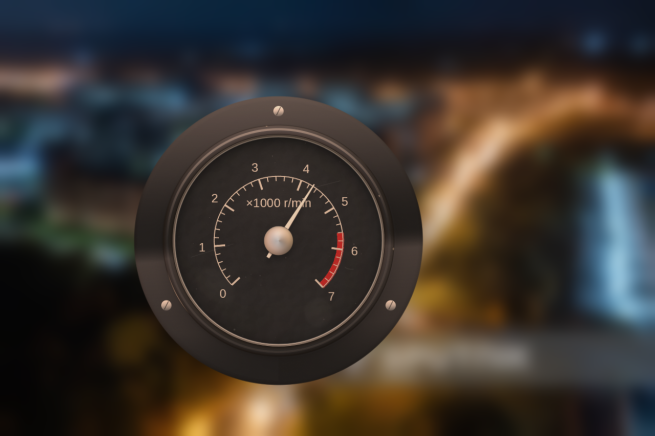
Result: 4300; rpm
